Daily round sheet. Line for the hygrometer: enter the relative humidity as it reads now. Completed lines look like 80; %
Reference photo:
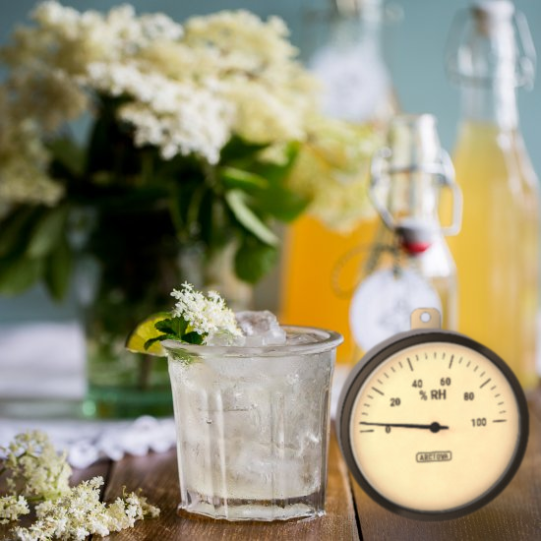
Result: 4; %
